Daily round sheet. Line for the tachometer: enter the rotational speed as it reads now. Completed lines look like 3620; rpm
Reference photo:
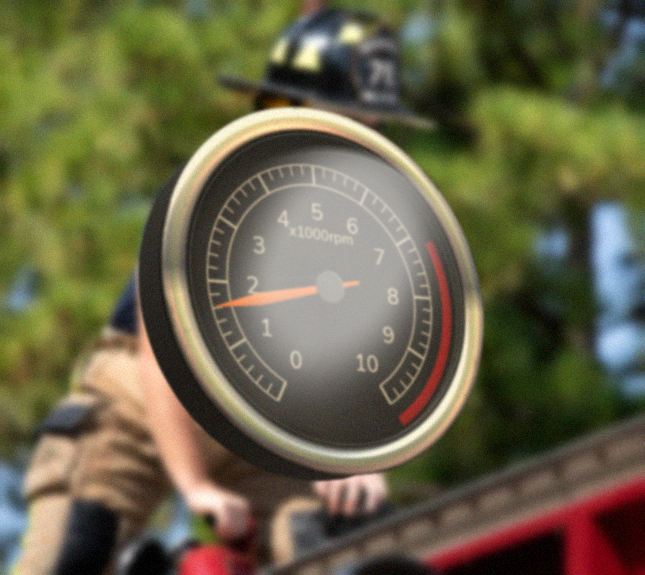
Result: 1600; rpm
